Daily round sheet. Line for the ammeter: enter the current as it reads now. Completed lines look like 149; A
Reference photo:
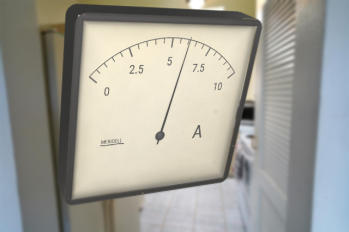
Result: 6; A
